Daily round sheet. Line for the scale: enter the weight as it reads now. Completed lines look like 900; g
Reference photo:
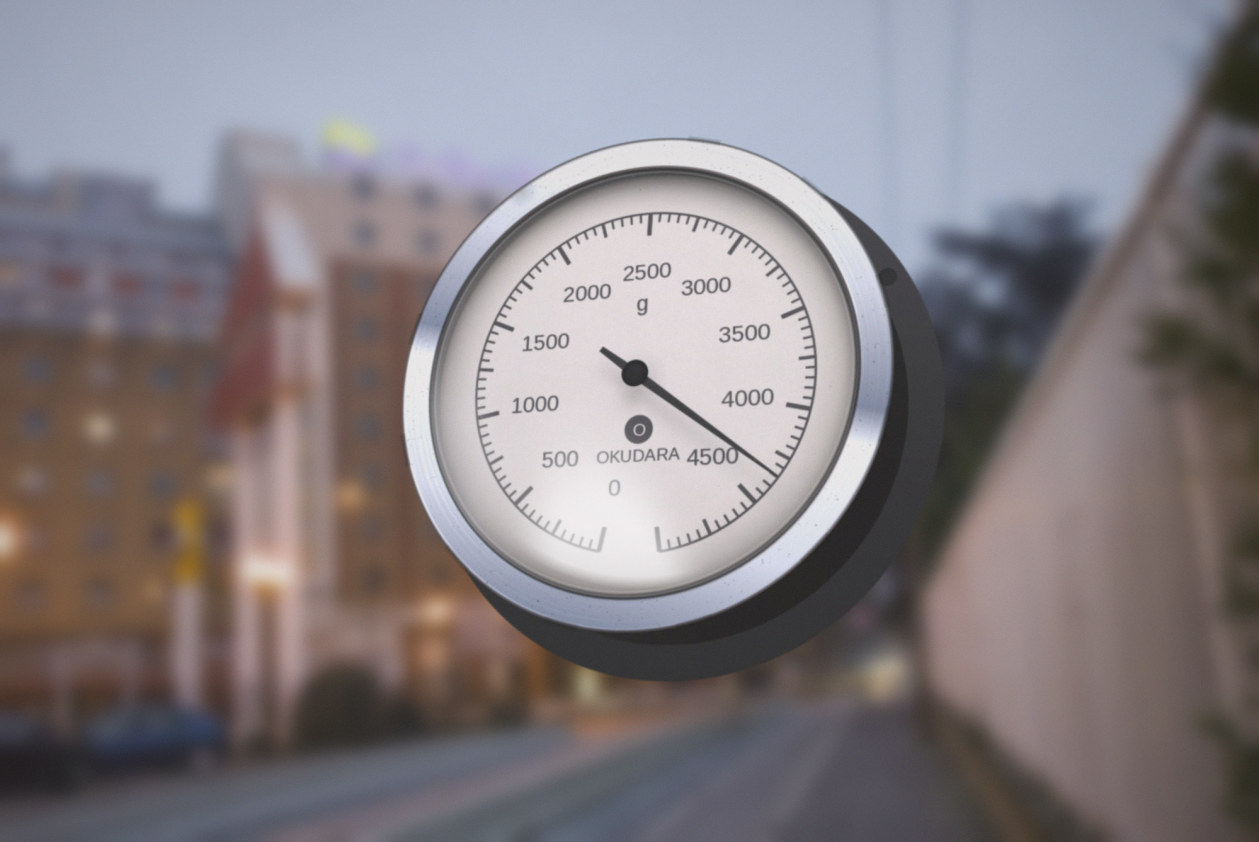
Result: 4350; g
